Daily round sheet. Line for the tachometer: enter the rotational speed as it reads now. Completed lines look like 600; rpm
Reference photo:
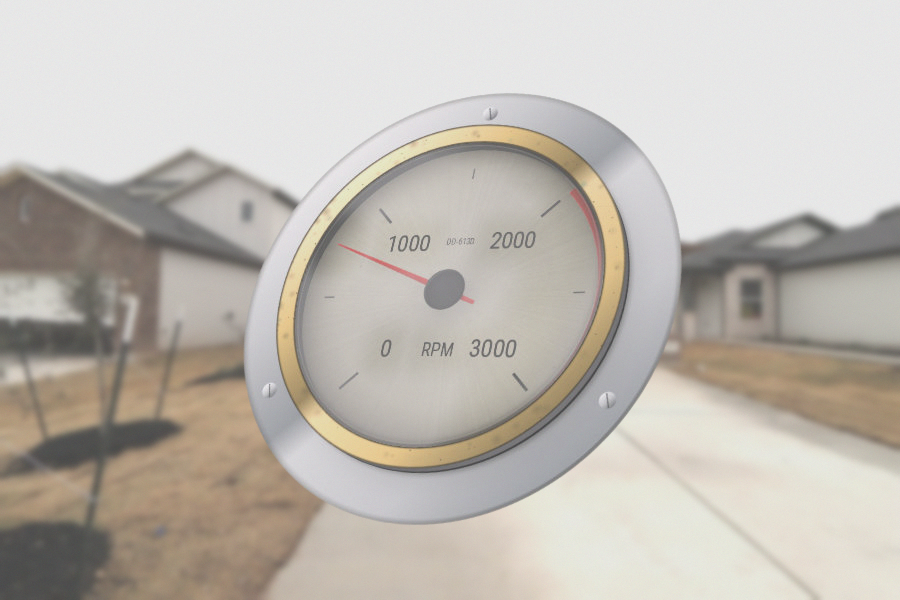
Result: 750; rpm
